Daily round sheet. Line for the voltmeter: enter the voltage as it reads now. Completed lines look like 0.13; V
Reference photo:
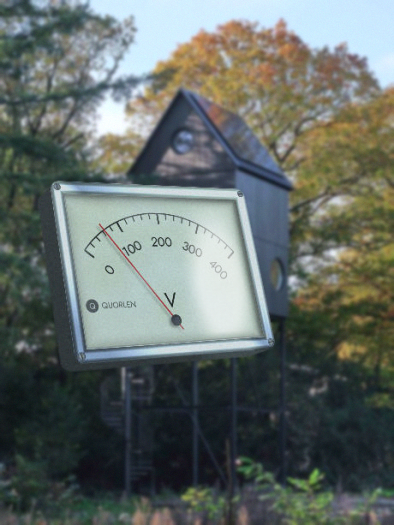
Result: 60; V
